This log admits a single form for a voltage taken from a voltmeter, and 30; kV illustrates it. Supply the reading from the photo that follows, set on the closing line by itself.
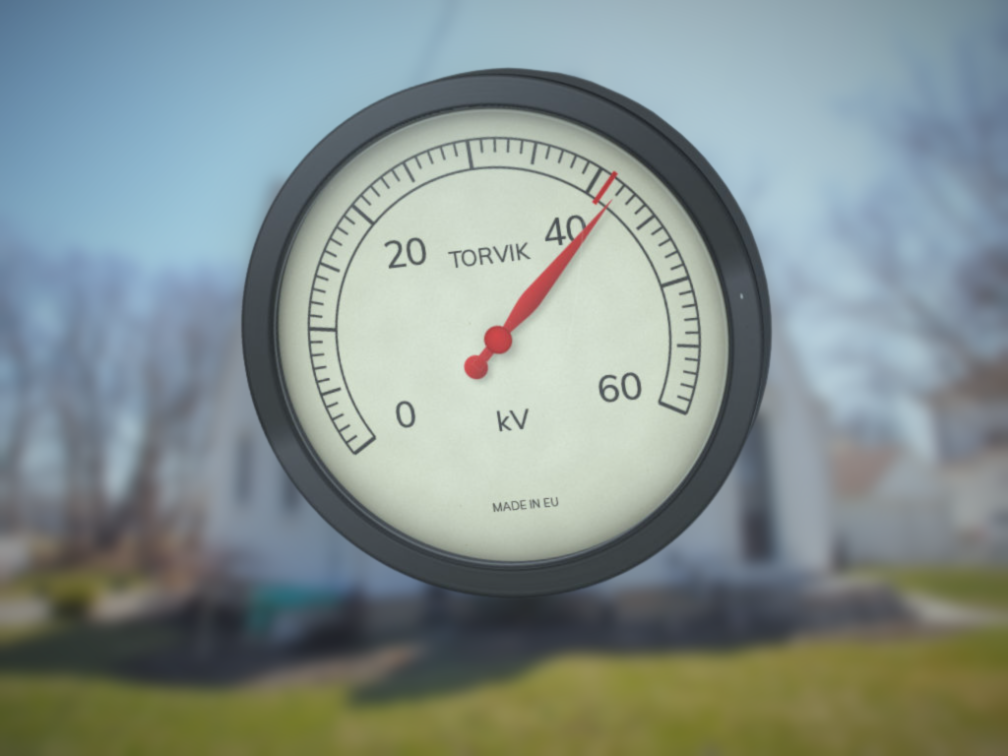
42; kV
